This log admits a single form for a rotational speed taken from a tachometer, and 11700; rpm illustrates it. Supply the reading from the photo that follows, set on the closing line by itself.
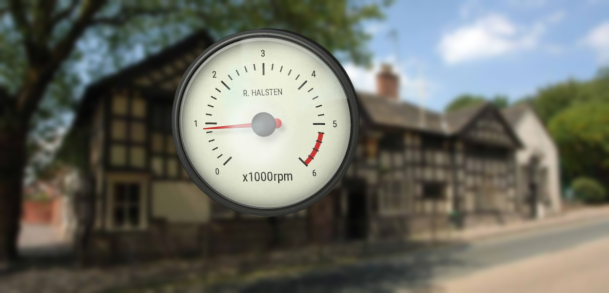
900; rpm
